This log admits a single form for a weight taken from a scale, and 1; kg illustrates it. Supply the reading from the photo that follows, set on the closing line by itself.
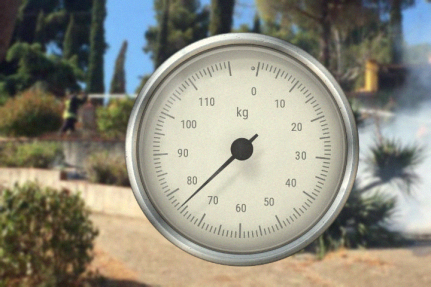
76; kg
